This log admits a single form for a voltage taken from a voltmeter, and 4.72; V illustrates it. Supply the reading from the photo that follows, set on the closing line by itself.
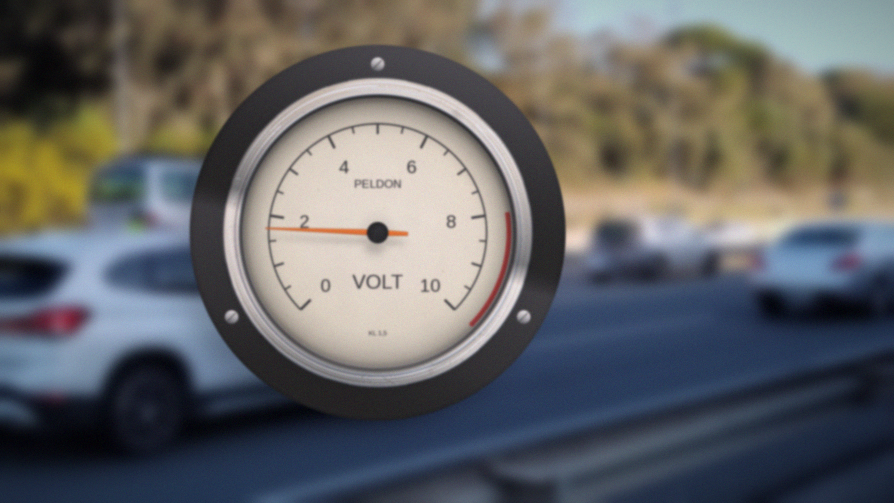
1.75; V
